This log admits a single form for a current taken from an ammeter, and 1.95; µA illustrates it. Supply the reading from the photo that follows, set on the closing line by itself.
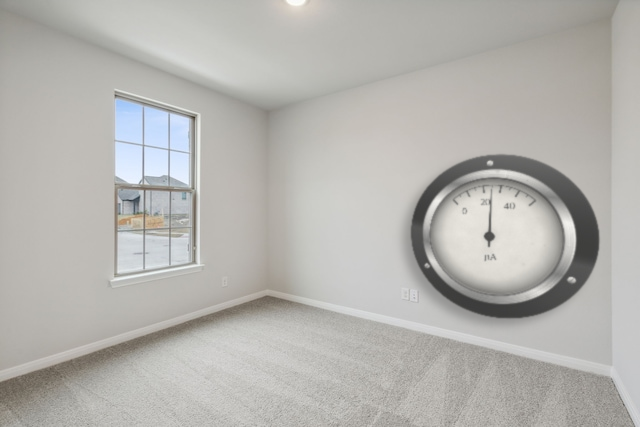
25; µA
